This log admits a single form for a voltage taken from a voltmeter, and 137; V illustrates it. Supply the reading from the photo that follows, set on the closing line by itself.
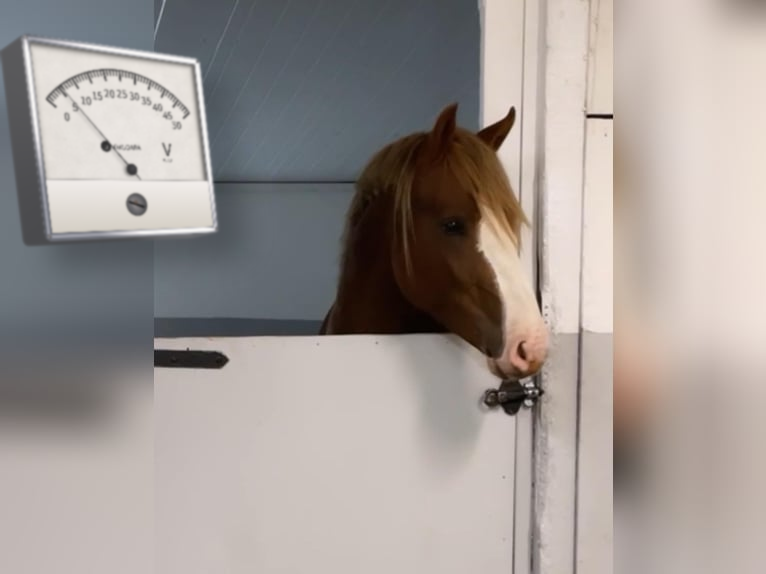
5; V
